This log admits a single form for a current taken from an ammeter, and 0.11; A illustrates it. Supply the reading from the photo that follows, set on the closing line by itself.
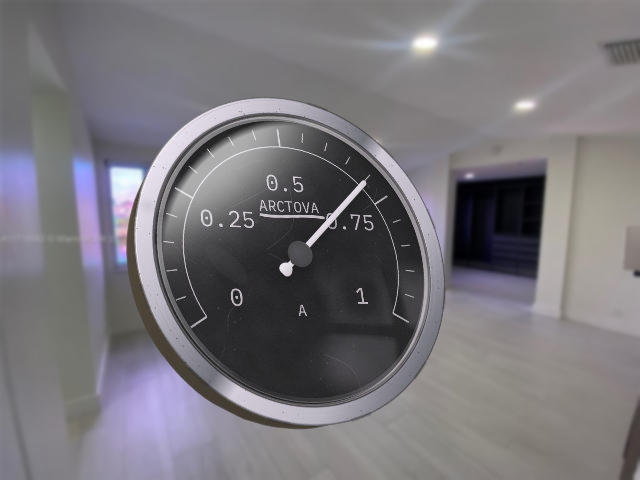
0.7; A
